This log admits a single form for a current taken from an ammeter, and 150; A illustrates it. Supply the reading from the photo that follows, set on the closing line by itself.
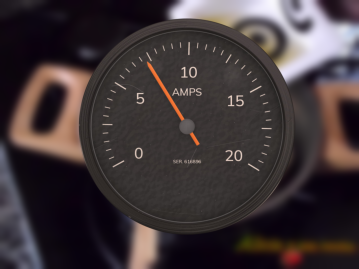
7.25; A
